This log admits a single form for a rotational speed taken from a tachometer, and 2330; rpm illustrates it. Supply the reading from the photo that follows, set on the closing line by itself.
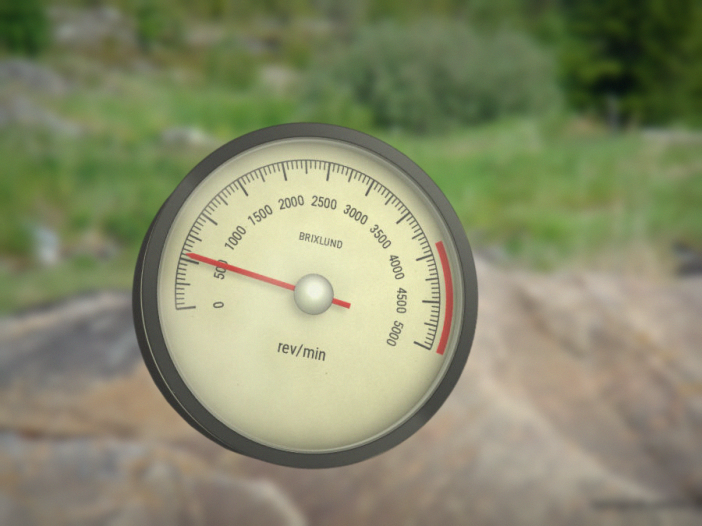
550; rpm
